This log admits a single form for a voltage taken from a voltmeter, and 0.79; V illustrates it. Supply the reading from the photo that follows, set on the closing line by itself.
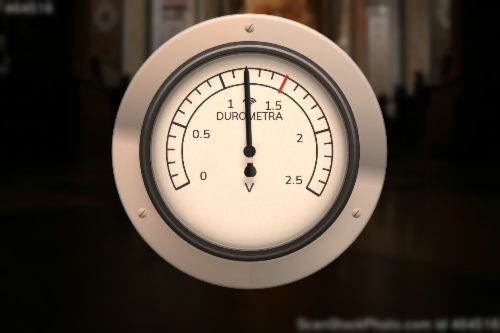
1.2; V
